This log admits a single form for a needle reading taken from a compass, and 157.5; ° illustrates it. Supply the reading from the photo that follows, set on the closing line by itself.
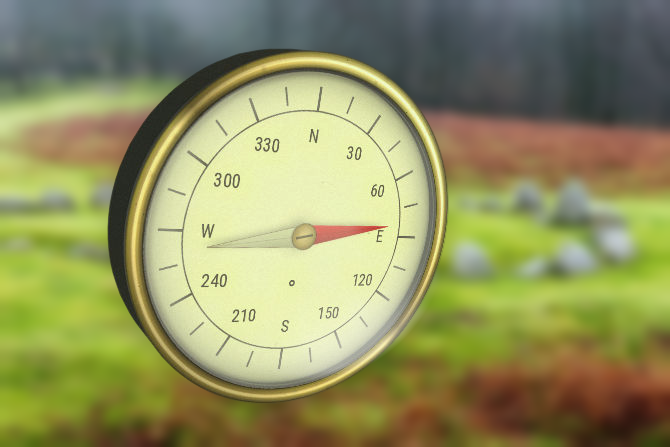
82.5; °
